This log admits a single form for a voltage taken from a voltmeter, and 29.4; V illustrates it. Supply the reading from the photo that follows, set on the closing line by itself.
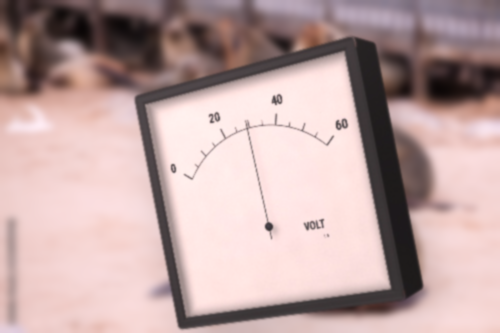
30; V
